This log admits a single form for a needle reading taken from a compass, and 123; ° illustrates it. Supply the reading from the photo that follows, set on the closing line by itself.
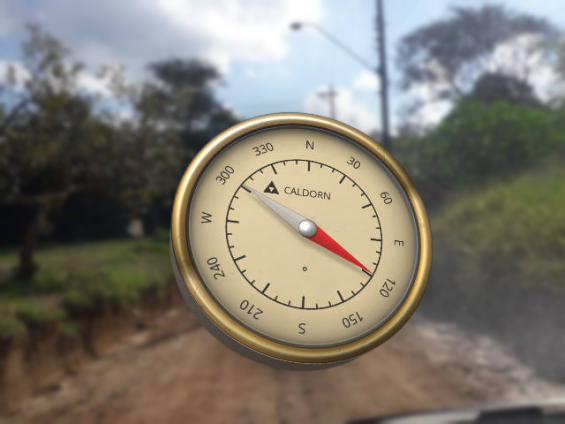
120; °
